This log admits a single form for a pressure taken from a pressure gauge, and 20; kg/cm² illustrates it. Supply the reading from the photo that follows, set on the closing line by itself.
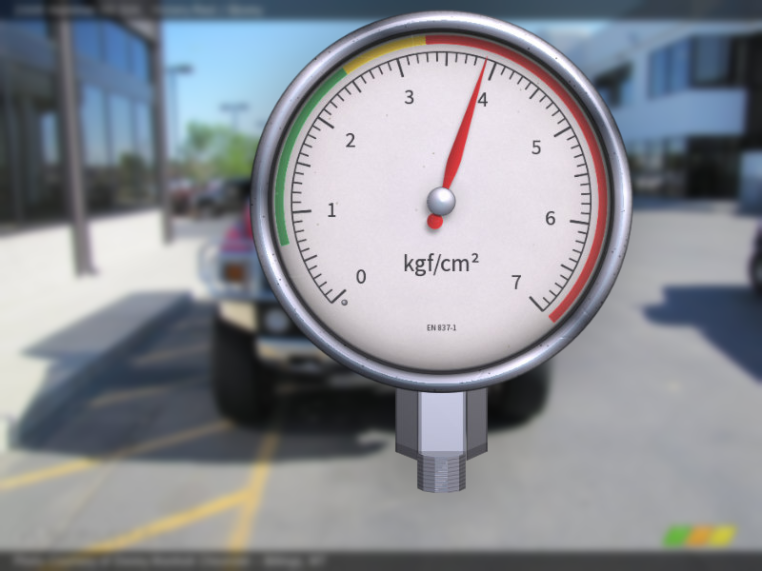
3.9; kg/cm²
